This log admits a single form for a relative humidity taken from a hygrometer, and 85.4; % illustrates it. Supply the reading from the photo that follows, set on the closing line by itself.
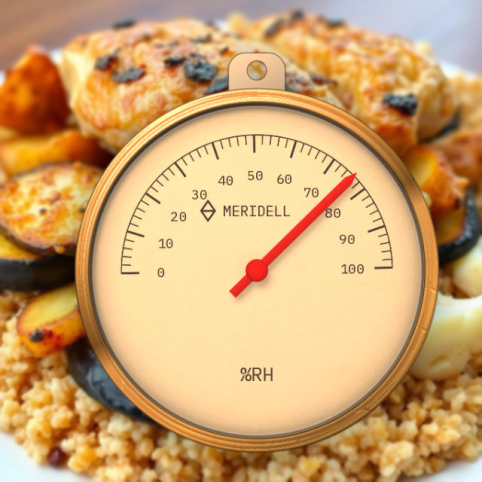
76; %
